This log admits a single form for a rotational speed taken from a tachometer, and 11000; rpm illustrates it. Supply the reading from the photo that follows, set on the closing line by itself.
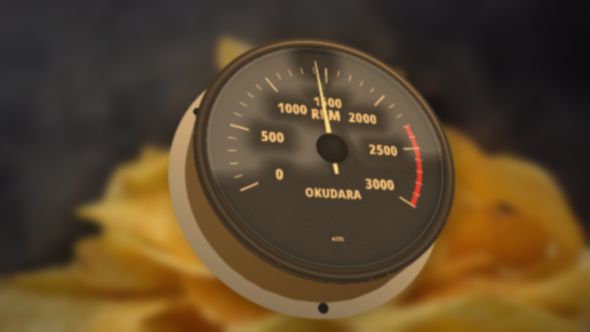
1400; rpm
